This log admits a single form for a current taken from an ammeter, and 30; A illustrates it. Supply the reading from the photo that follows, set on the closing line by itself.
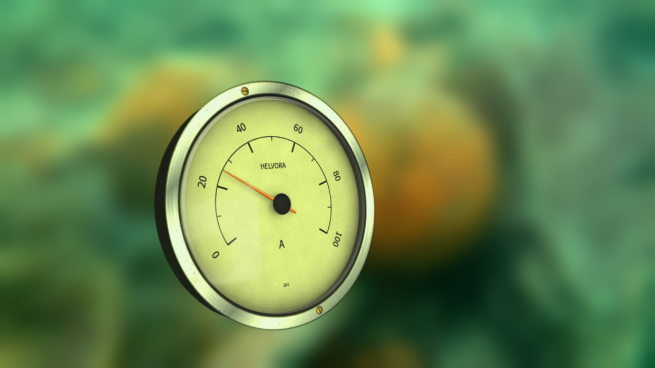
25; A
